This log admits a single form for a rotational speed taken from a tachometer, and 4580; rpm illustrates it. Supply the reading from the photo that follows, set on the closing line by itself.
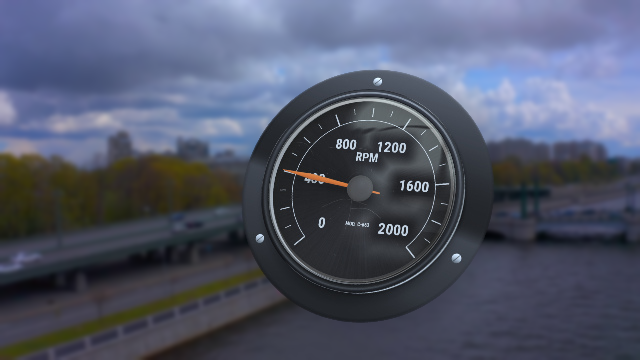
400; rpm
